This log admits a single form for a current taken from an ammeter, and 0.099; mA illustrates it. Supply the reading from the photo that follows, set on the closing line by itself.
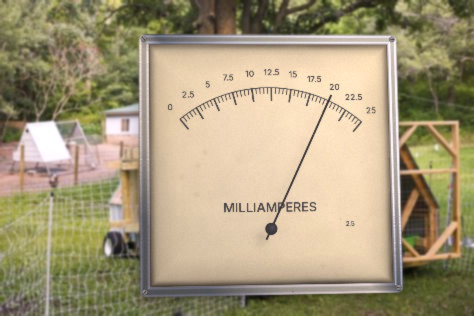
20; mA
